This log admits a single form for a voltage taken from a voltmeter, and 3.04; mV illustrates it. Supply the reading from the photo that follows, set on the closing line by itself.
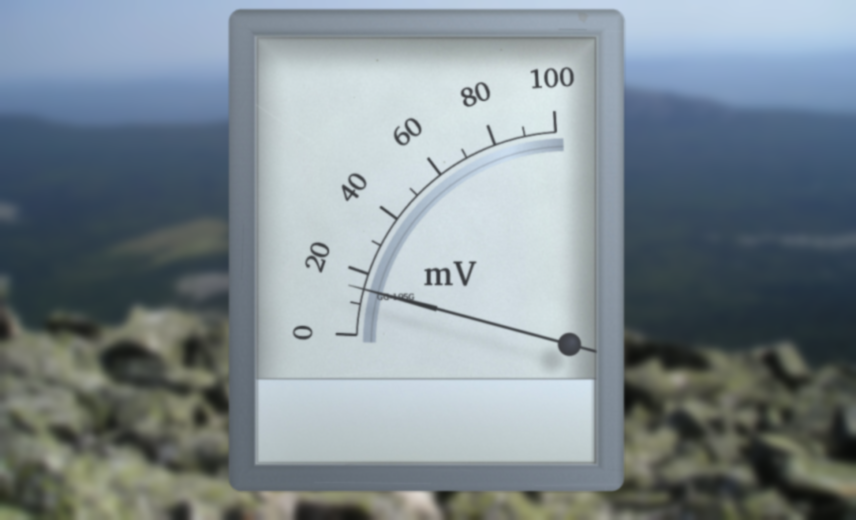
15; mV
